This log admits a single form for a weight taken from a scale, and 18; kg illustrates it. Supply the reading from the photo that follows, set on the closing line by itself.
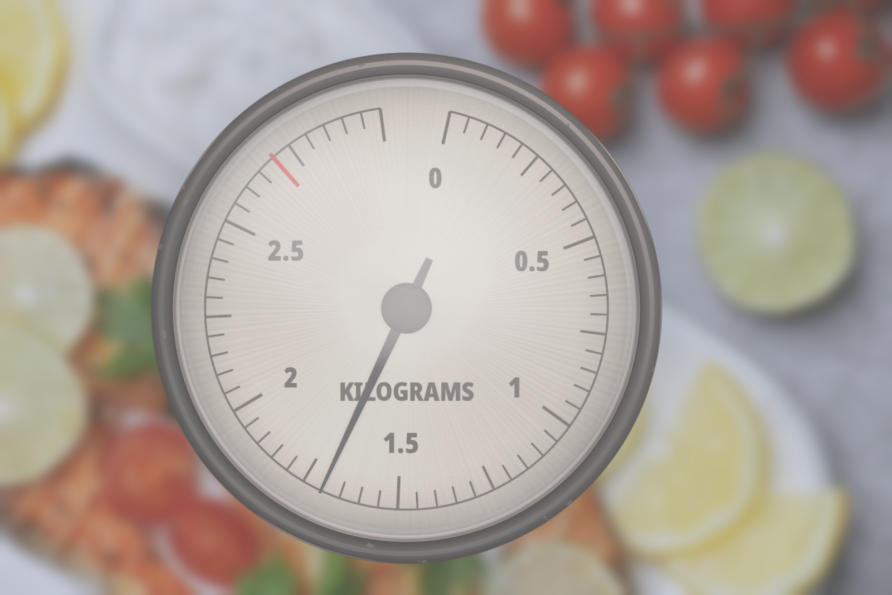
1.7; kg
